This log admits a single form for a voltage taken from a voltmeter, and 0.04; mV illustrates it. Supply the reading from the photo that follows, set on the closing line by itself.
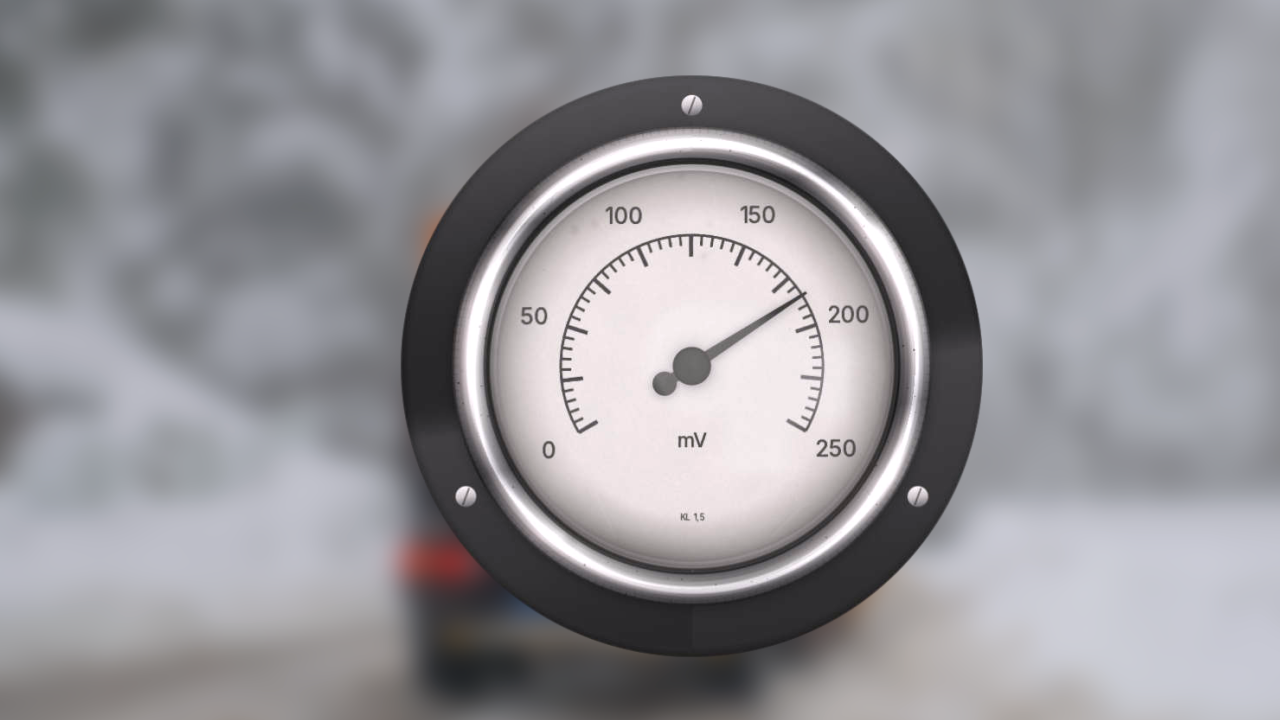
185; mV
